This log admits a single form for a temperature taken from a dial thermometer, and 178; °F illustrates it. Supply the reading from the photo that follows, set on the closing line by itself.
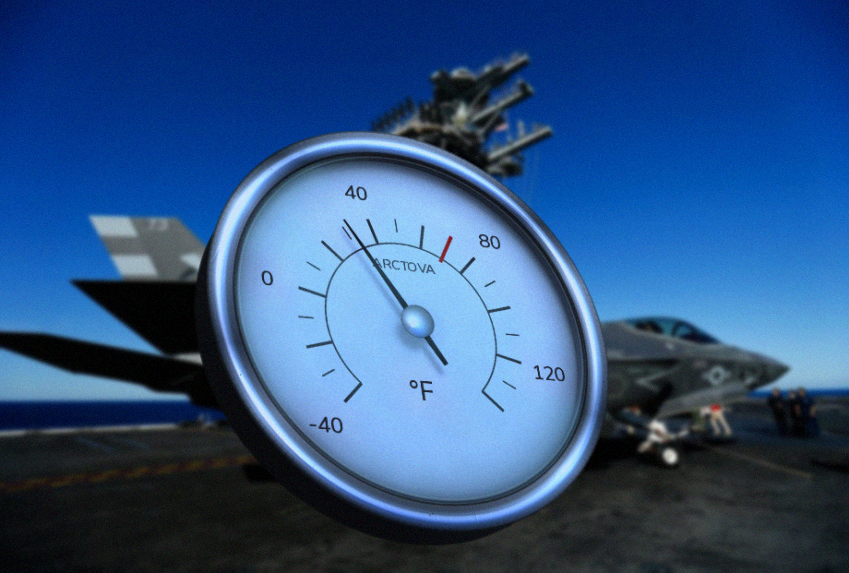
30; °F
